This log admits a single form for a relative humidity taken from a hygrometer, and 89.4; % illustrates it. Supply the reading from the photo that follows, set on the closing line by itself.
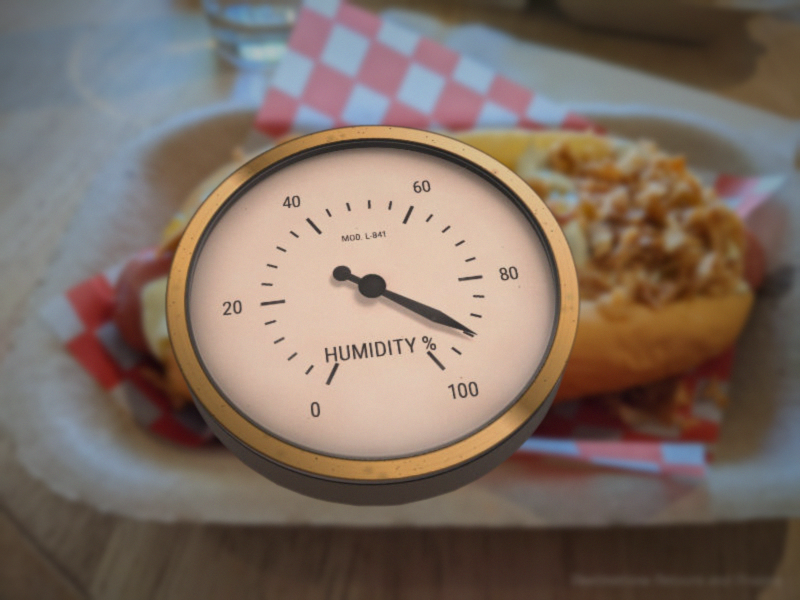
92; %
